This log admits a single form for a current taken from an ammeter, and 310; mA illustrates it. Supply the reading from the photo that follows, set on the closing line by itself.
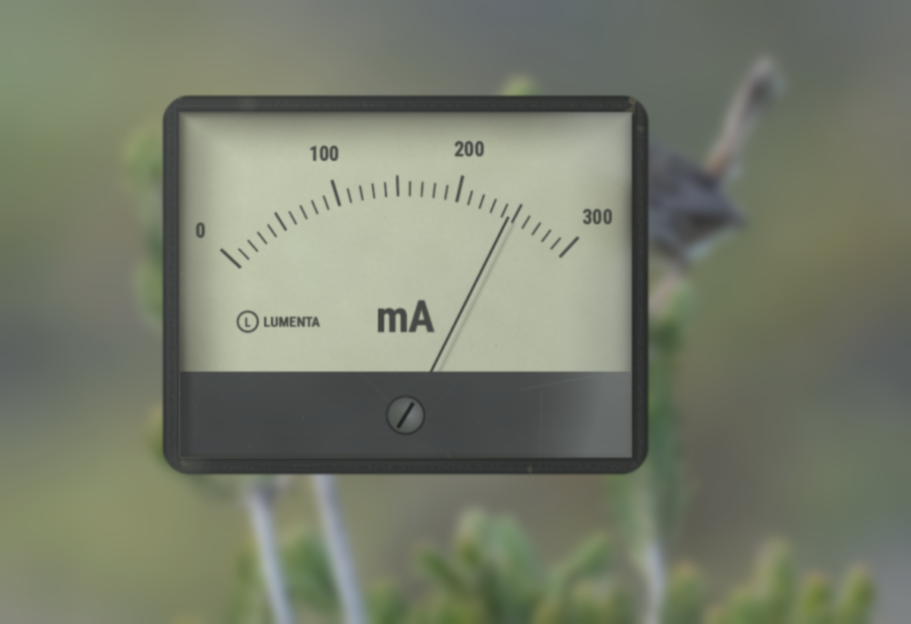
245; mA
